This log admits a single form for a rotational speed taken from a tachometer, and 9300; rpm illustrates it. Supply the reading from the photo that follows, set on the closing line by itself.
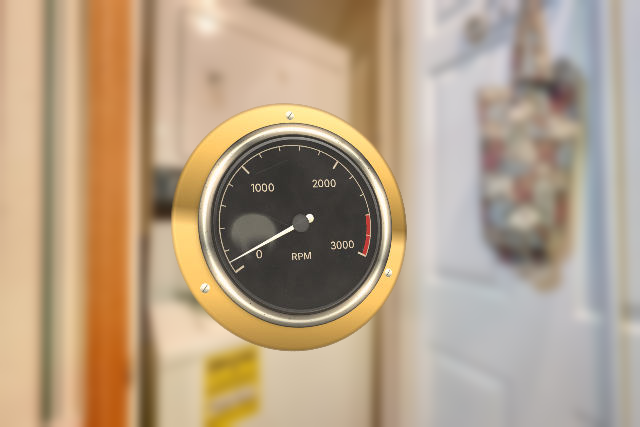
100; rpm
